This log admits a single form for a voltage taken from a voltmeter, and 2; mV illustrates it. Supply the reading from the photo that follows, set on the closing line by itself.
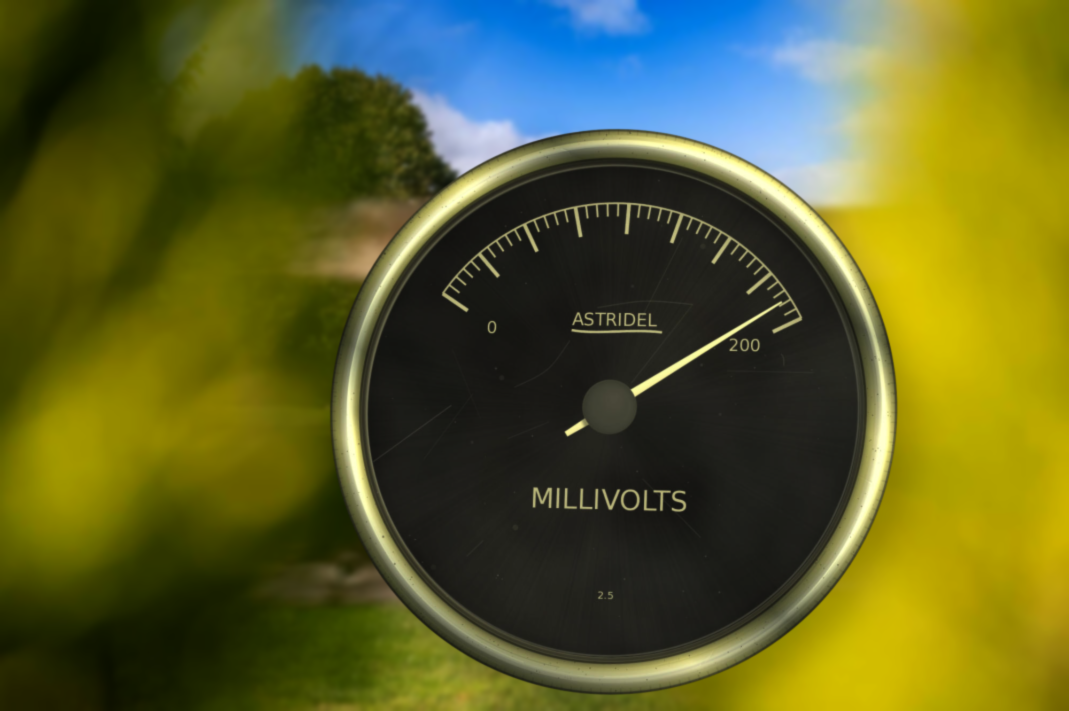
190; mV
